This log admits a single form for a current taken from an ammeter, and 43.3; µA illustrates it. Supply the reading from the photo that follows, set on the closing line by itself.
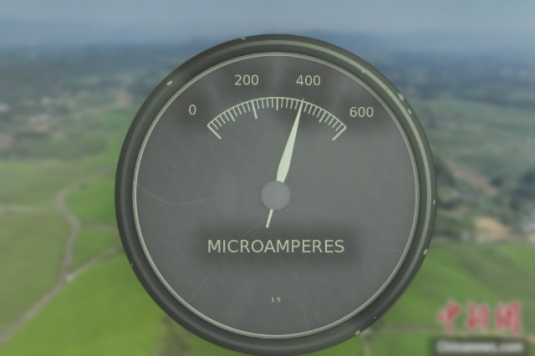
400; µA
